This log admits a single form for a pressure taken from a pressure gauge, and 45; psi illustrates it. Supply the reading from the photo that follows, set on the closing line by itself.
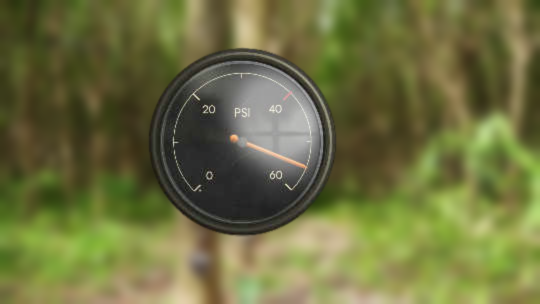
55; psi
